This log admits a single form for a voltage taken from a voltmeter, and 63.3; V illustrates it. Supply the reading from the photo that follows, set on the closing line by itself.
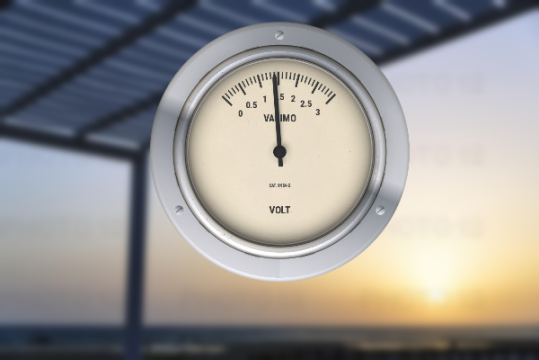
1.4; V
